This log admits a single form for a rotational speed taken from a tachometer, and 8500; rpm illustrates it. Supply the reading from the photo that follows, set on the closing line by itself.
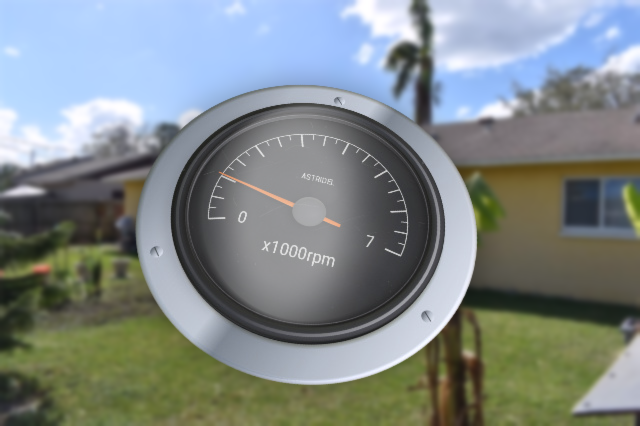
1000; rpm
